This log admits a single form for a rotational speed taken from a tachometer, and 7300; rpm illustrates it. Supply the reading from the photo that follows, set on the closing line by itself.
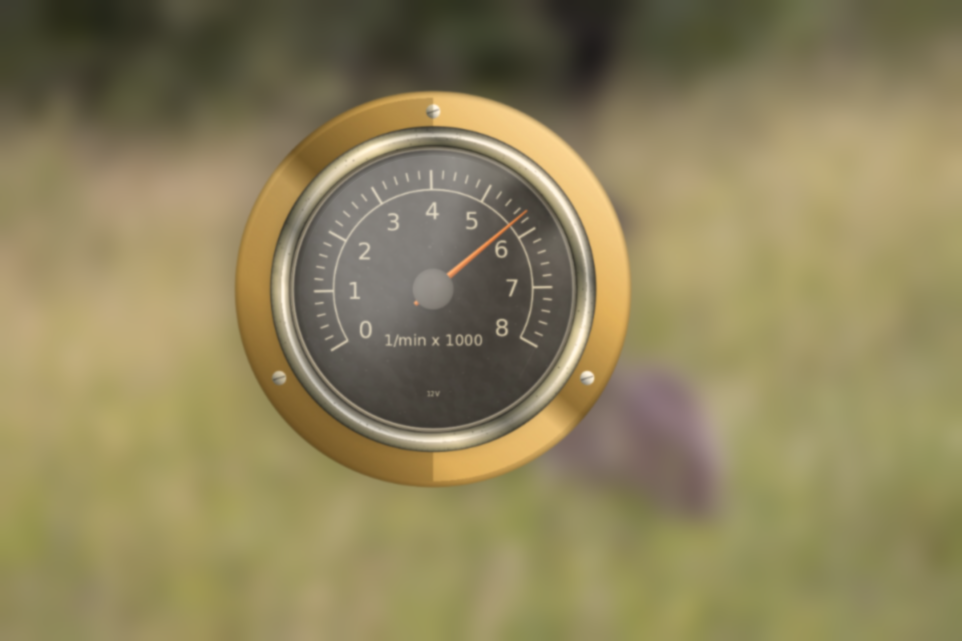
5700; rpm
